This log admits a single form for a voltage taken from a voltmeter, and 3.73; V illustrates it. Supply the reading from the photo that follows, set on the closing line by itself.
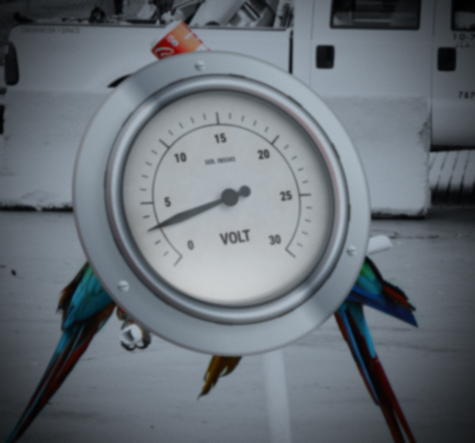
3; V
